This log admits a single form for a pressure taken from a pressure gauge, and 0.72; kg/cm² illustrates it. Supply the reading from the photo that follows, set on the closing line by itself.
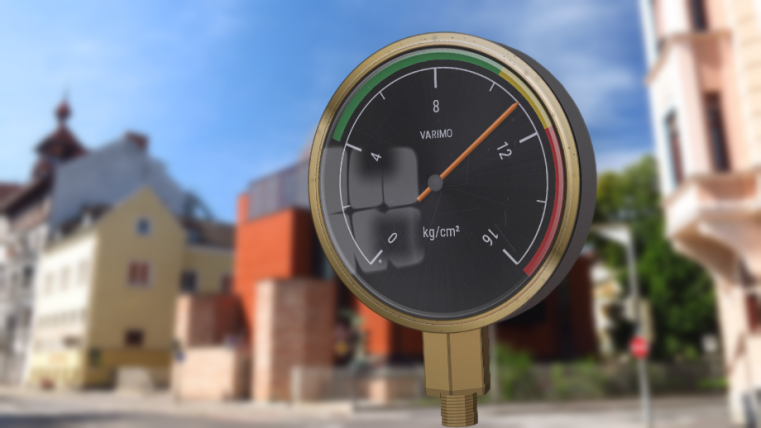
11; kg/cm²
